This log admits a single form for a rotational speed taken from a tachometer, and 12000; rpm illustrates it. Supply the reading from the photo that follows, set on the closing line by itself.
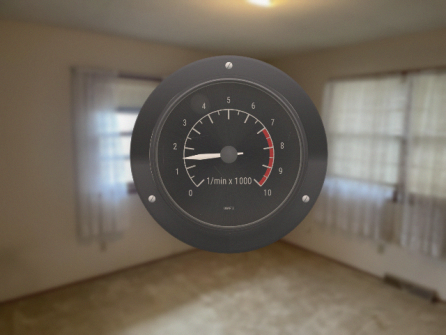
1500; rpm
